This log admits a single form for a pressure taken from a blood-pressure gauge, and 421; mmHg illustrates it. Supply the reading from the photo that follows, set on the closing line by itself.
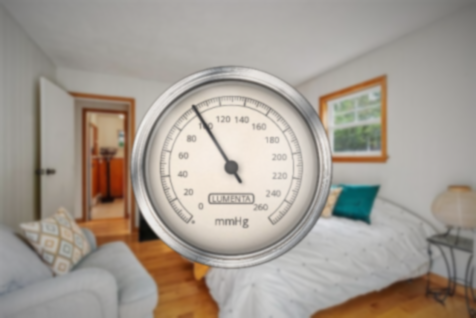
100; mmHg
